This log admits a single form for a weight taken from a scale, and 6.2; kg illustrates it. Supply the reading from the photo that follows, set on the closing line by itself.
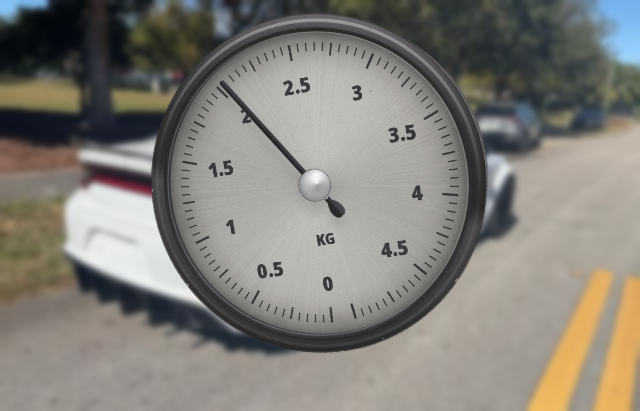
2.05; kg
